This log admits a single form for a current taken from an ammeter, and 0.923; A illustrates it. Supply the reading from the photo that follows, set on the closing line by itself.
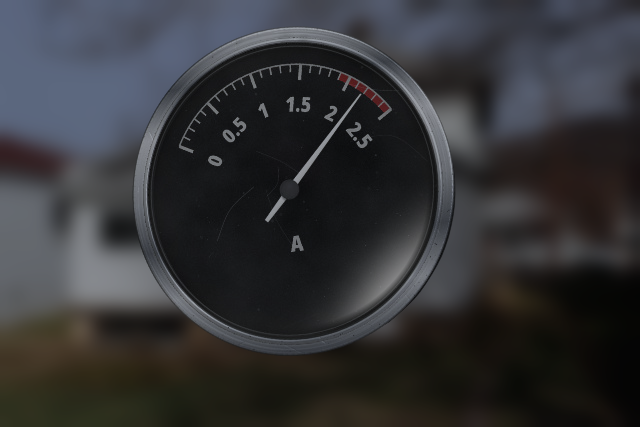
2.2; A
